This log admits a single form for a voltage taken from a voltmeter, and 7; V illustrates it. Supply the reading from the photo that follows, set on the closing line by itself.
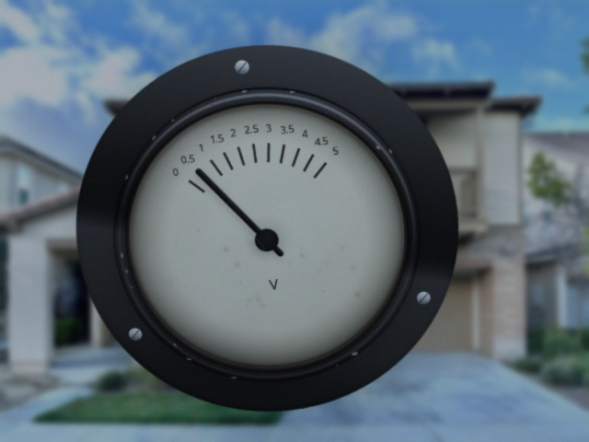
0.5; V
